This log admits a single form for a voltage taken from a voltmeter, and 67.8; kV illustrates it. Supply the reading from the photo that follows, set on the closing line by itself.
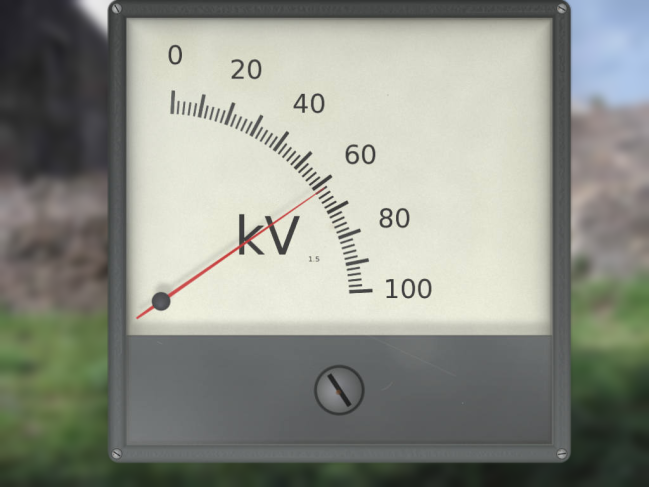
62; kV
